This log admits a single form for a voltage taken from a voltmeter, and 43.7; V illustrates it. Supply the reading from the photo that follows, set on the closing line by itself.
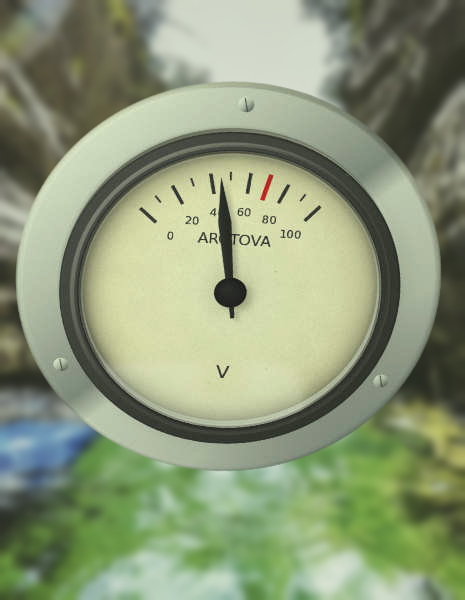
45; V
